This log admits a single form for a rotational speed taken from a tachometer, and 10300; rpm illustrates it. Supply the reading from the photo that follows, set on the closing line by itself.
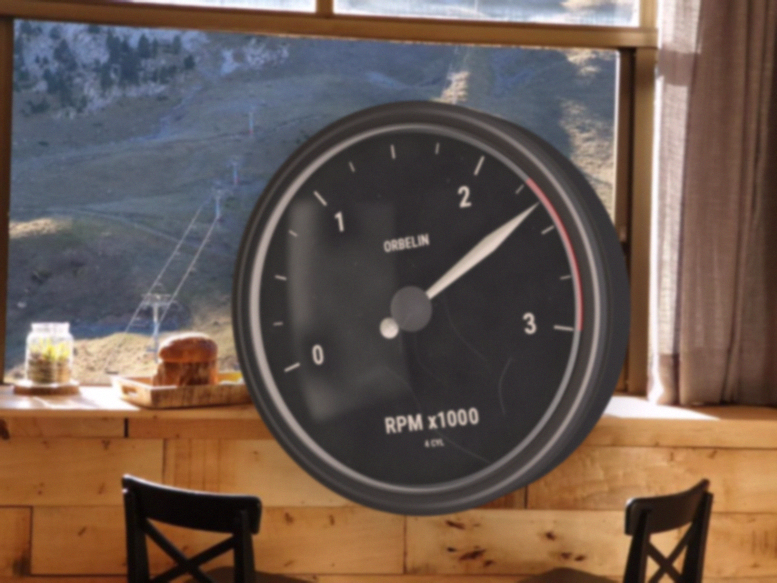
2375; rpm
